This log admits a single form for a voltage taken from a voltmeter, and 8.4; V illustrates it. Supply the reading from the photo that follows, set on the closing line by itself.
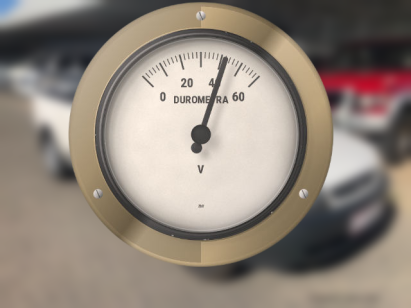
42; V
